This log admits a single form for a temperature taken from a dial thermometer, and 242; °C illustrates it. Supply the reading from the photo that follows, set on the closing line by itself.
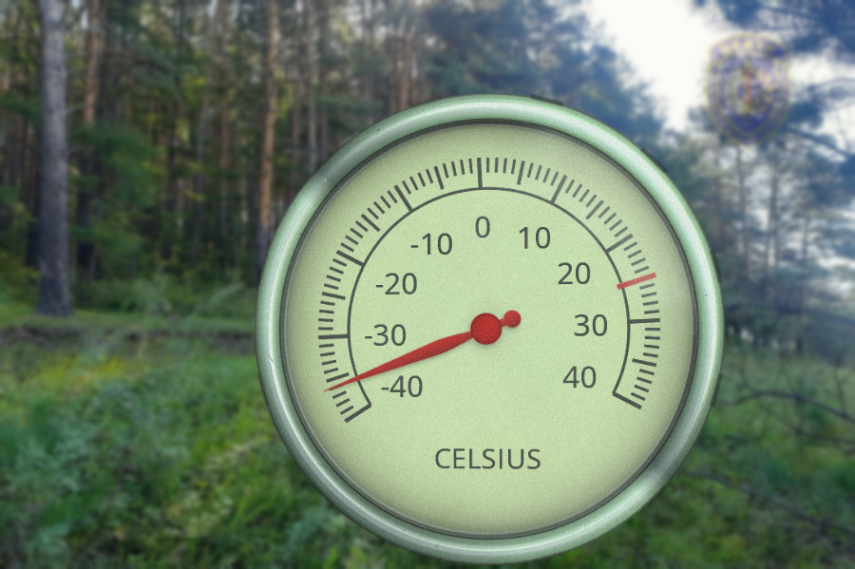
-36; °C
